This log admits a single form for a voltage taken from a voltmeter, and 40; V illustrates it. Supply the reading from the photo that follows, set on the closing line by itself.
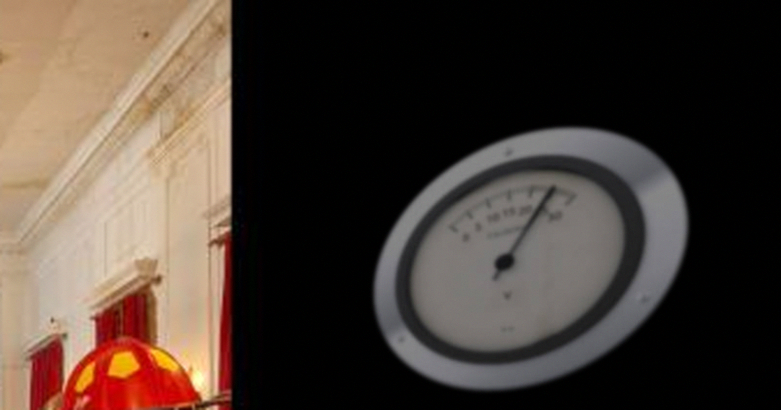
25; V
